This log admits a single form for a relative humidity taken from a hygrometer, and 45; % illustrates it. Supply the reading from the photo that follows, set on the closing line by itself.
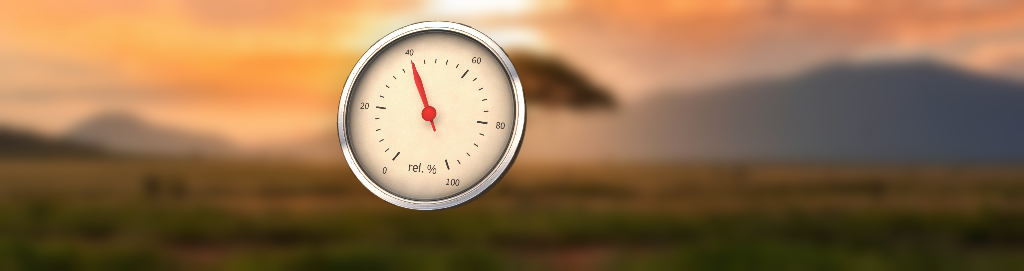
40; %
